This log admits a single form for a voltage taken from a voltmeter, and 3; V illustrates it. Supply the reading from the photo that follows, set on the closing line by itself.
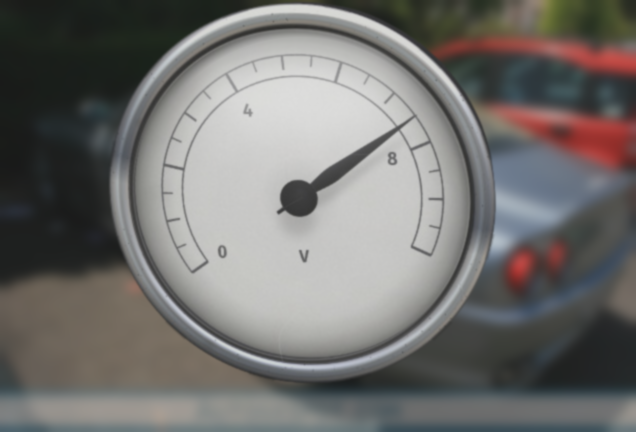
7.5; V
